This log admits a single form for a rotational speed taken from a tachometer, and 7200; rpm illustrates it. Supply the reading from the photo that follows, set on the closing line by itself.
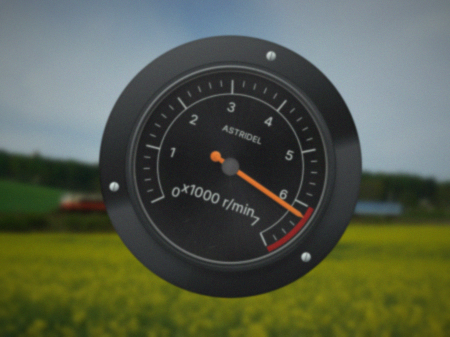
6200; rpm
